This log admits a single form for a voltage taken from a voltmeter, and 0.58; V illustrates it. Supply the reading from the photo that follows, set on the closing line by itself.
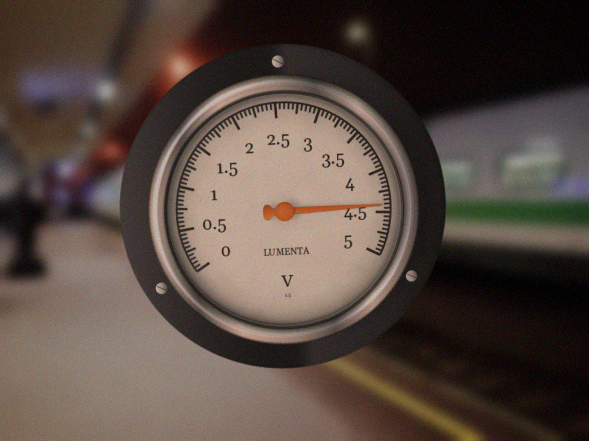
4.4; V
